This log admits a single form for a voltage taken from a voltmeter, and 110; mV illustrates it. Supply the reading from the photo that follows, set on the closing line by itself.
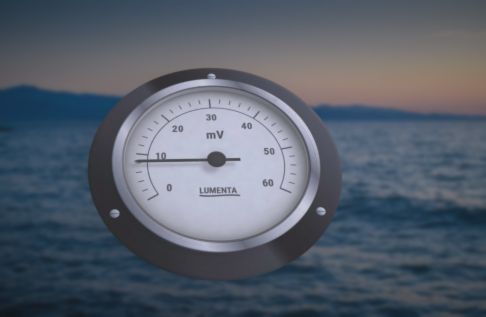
8; mV
